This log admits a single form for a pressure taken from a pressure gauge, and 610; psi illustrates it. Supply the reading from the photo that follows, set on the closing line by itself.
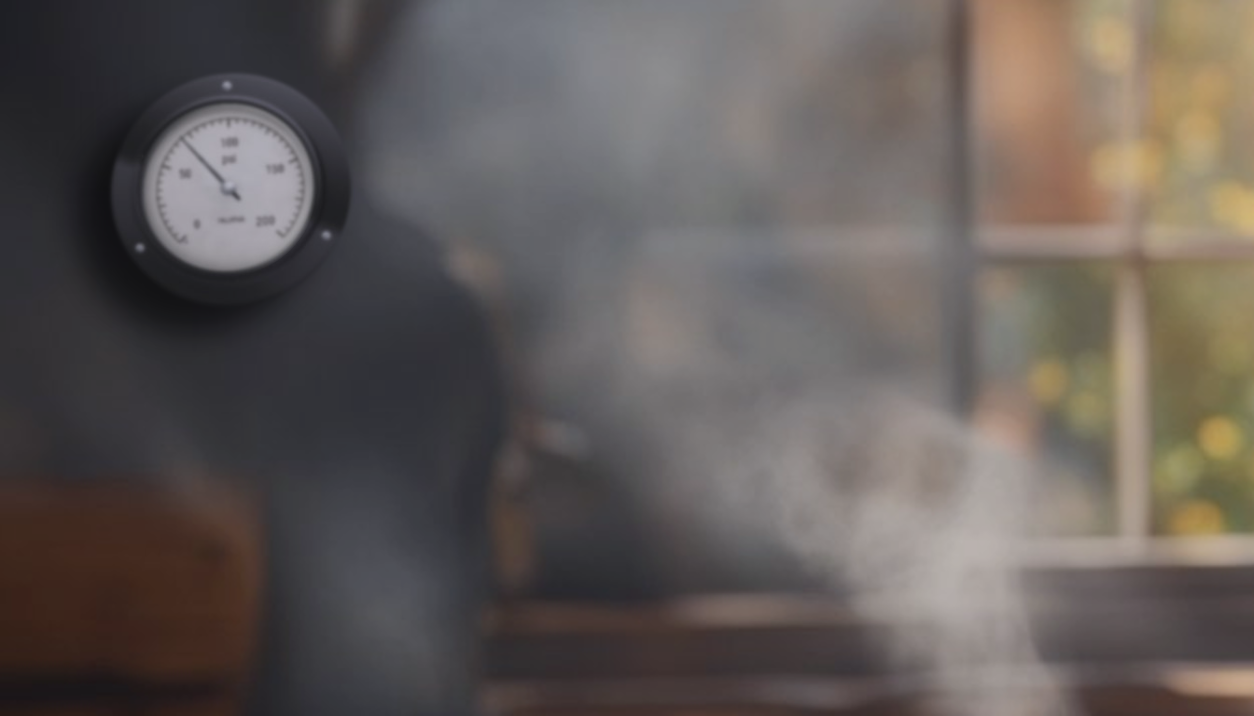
70; psi
